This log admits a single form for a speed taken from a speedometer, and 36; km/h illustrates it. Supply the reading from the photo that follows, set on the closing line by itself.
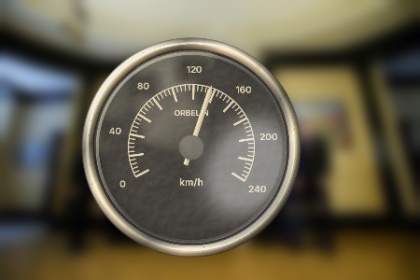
136; km/h
